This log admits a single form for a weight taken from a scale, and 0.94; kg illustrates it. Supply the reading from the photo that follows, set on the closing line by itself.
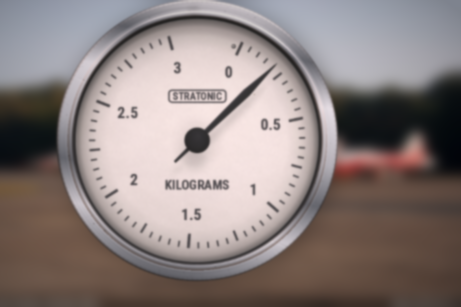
0.2; kg
